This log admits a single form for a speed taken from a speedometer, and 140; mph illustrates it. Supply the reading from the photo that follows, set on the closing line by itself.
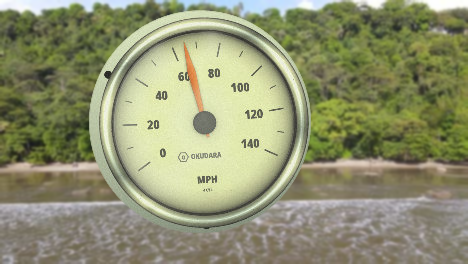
65; mph
